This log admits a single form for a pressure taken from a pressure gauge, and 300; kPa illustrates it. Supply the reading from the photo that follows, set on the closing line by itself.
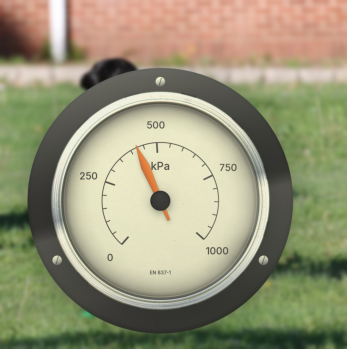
425; kPa
